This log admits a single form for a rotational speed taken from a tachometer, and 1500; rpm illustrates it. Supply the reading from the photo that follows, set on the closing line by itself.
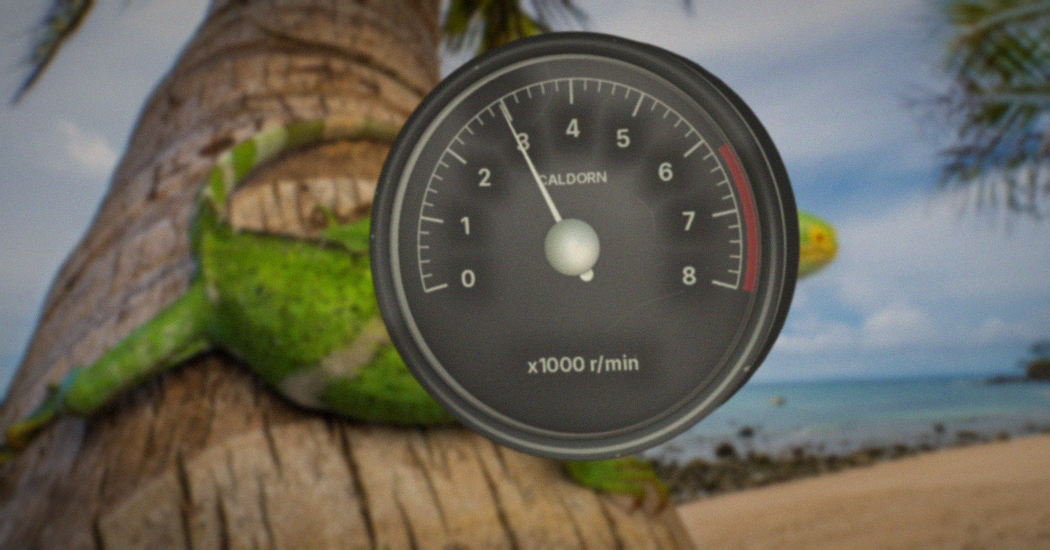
3000; rpm
